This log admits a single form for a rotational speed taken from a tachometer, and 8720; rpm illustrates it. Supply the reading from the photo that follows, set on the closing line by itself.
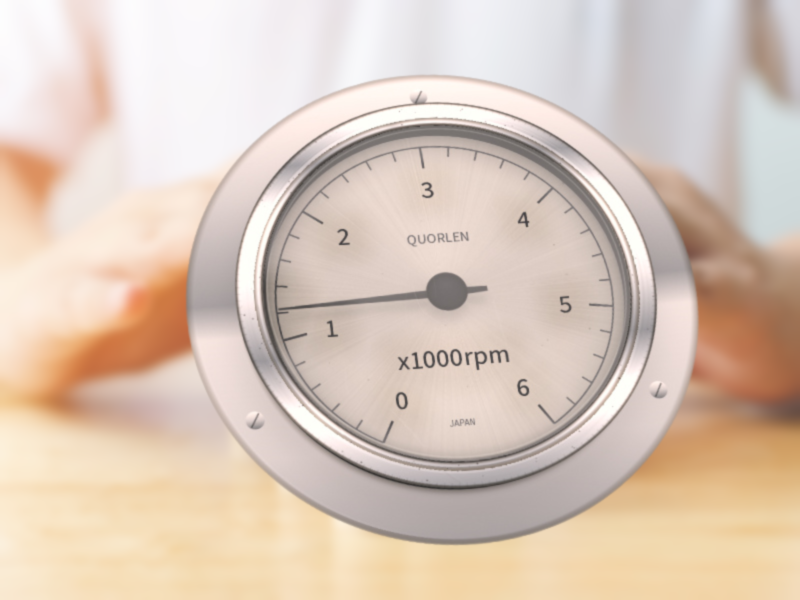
1200; rpm
